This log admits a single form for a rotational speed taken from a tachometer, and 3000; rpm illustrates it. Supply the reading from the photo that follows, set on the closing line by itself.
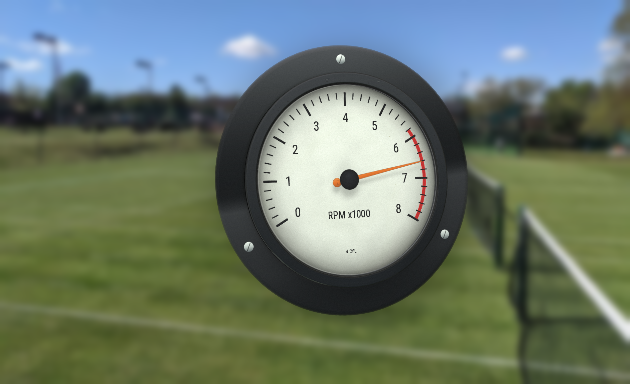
6600; rpm
